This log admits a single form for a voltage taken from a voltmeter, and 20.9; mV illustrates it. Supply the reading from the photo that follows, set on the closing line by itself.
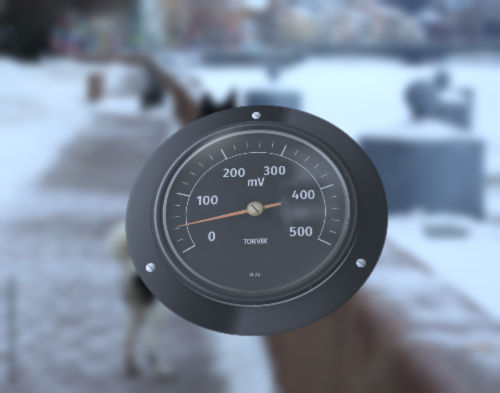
40; mV
